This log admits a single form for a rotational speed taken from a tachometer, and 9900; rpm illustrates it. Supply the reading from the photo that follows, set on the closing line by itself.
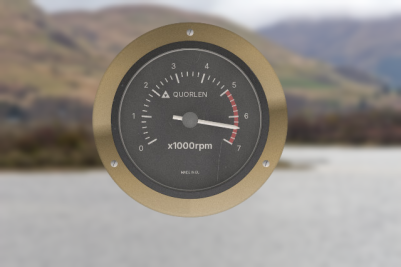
6400; rpm
